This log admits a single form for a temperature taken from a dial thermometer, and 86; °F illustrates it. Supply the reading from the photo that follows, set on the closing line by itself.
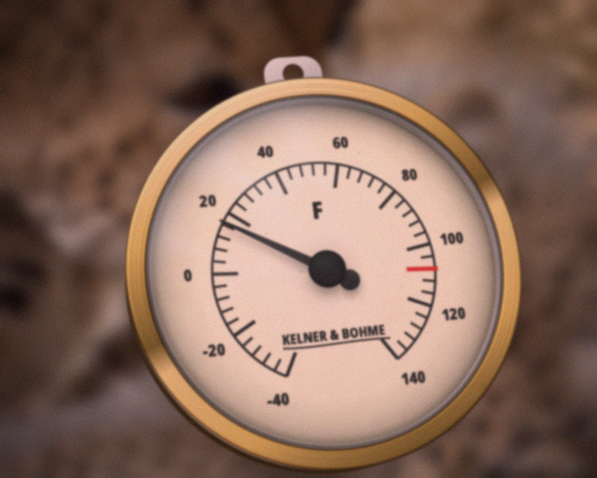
16; °F
